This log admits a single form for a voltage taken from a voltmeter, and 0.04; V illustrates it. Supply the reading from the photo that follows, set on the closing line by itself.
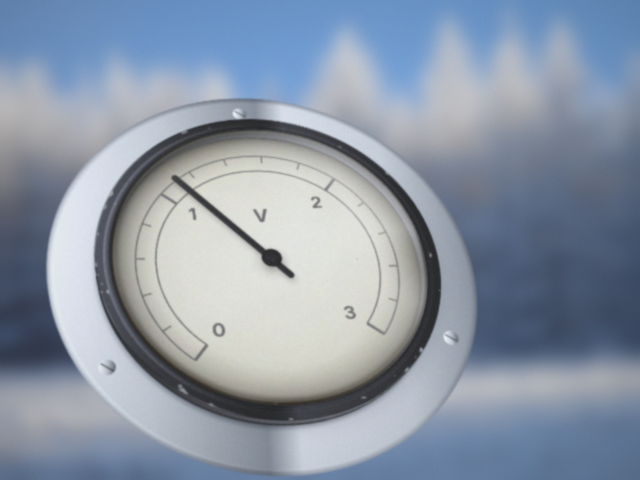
1.1; V
